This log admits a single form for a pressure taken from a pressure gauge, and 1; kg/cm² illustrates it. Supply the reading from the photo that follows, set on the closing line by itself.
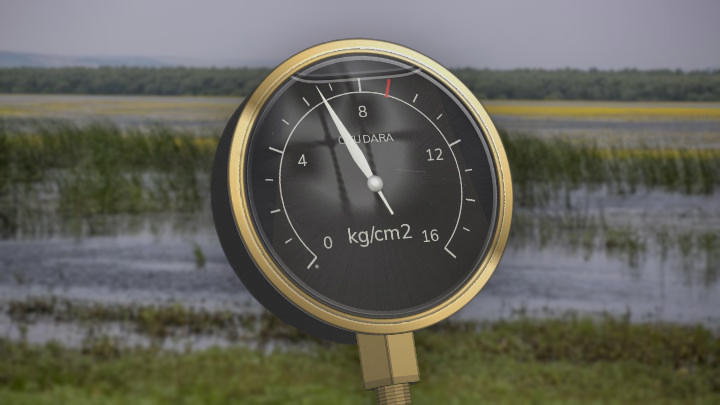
6.5; kg/cm²
